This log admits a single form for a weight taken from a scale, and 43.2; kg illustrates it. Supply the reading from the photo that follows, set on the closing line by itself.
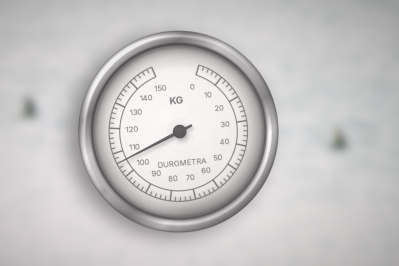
106; kg
